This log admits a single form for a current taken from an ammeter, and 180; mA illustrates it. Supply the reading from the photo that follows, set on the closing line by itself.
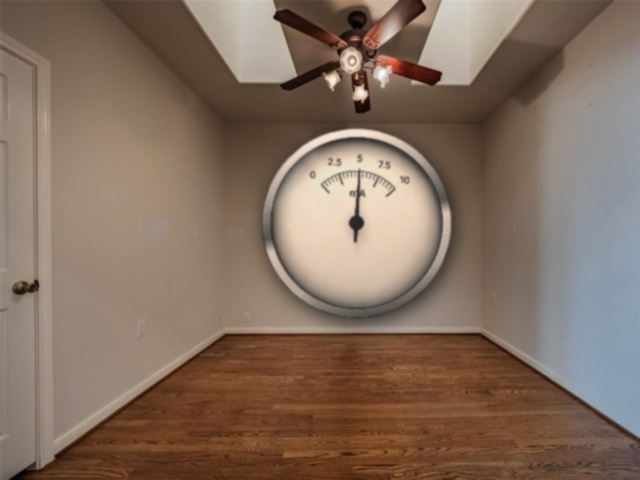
5; mA
